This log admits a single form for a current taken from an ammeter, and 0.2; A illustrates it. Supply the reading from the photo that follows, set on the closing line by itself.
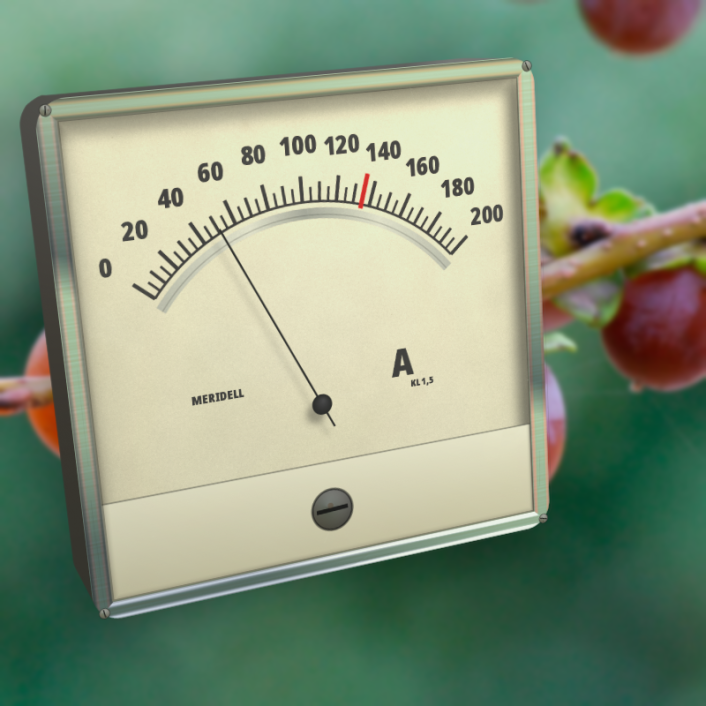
50; A
